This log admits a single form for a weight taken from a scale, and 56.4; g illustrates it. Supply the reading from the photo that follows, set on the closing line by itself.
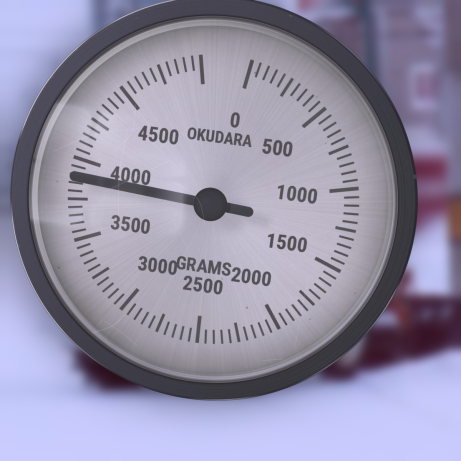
3900; g
